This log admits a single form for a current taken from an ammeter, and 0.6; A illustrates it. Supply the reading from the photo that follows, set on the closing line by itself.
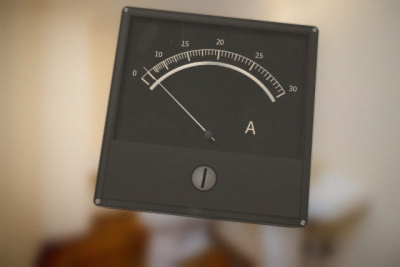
5; A
